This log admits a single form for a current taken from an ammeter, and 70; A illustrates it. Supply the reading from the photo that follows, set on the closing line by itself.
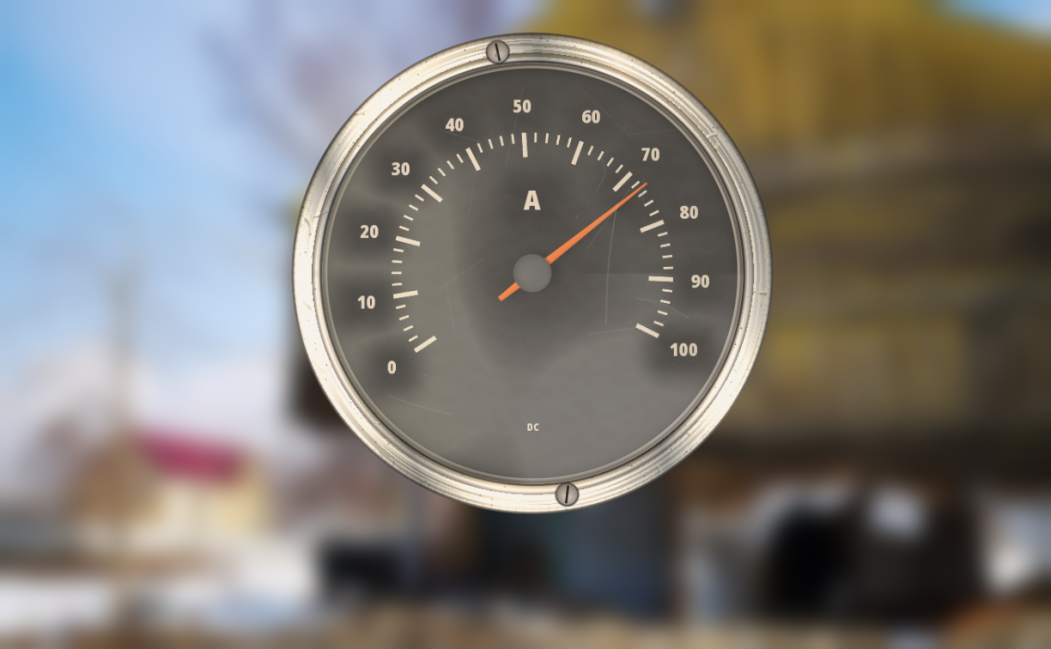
73; A
